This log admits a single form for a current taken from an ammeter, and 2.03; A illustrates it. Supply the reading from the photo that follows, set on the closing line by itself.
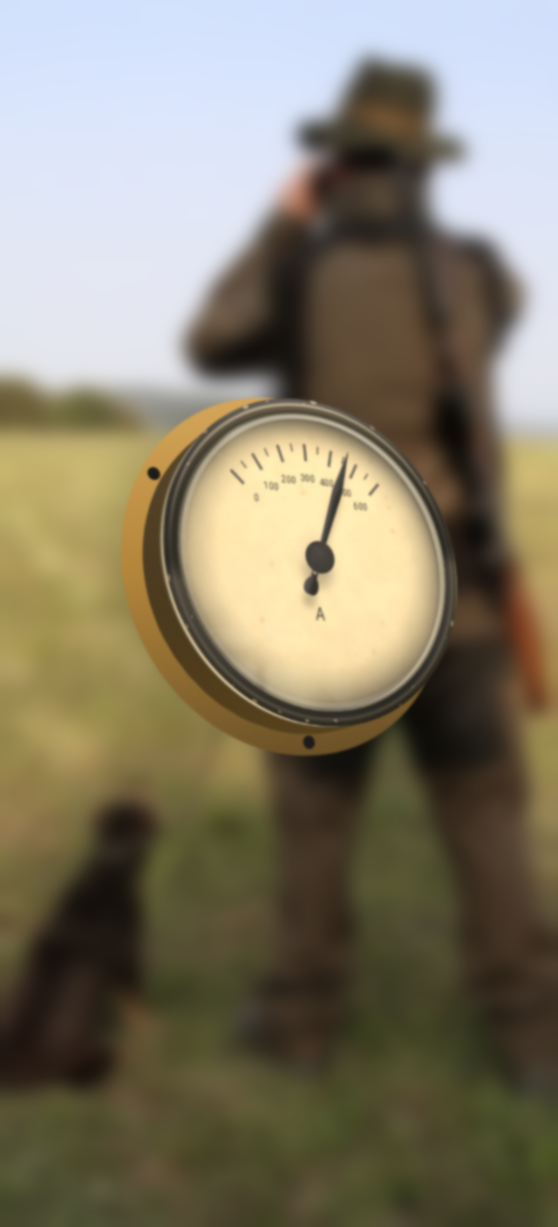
450; A
